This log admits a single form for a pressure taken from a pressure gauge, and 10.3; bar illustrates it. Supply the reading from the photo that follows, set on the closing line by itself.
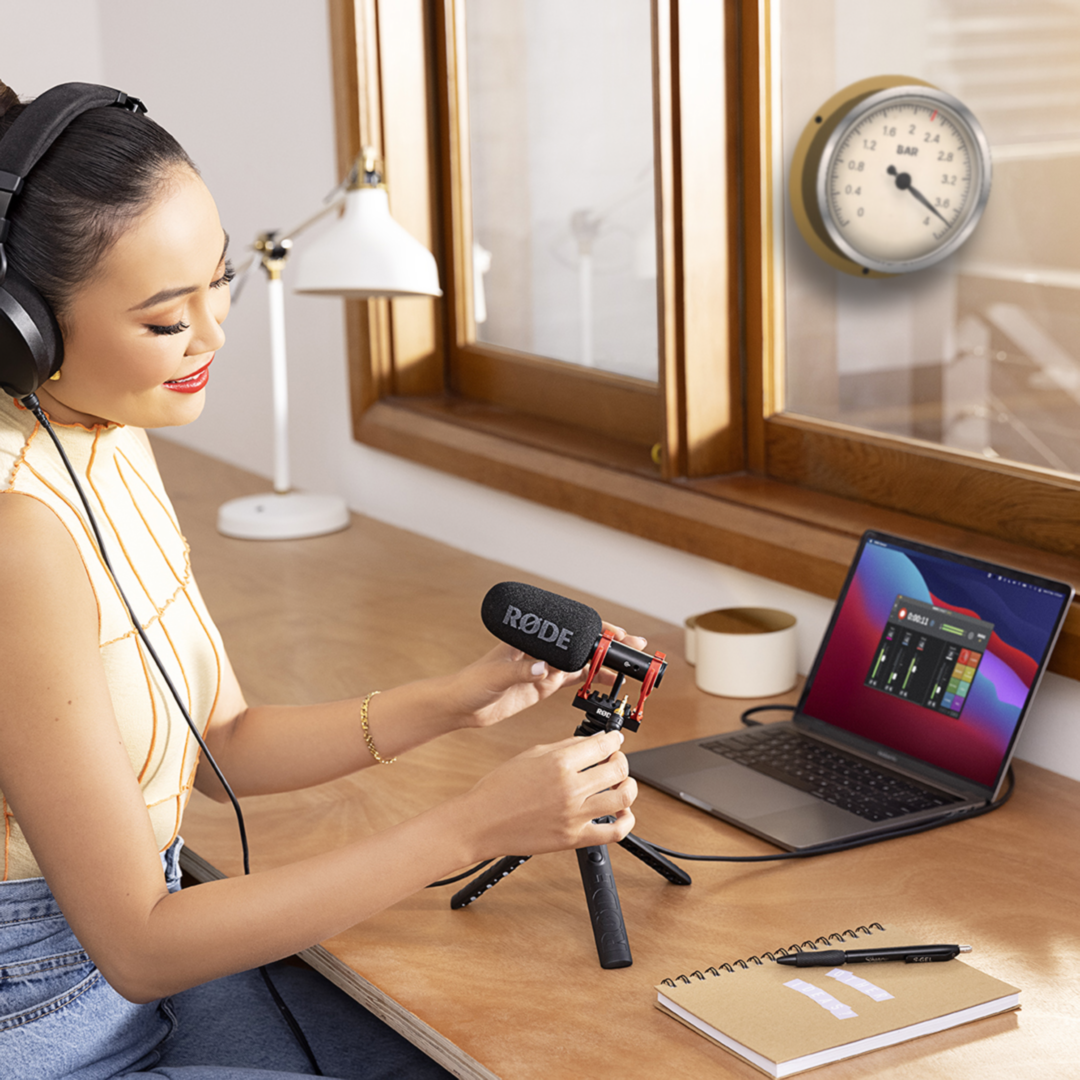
3.8; bar
